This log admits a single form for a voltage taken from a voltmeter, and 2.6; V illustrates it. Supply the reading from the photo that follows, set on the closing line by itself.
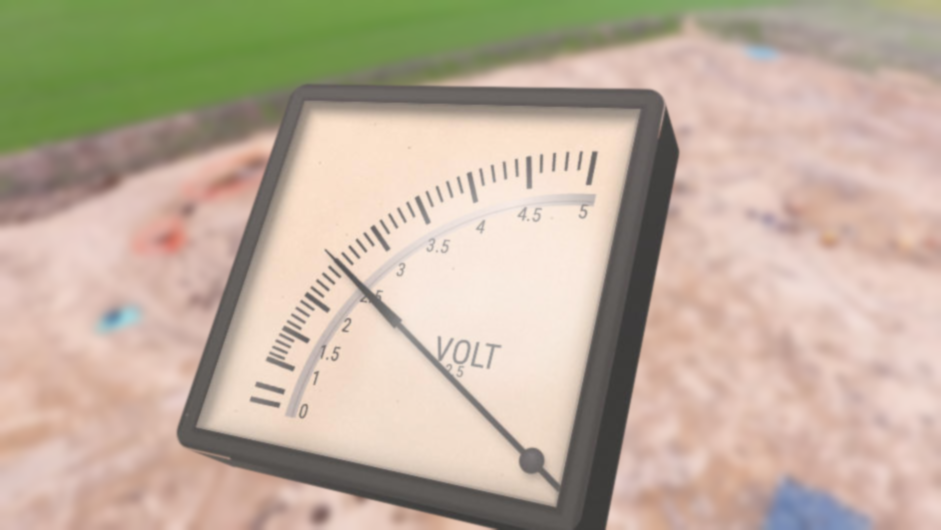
2.5; V
